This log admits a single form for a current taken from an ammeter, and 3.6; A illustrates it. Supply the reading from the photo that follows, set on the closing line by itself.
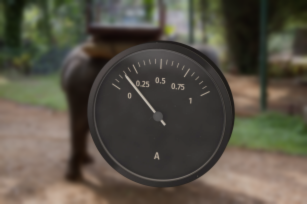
0.15; A
